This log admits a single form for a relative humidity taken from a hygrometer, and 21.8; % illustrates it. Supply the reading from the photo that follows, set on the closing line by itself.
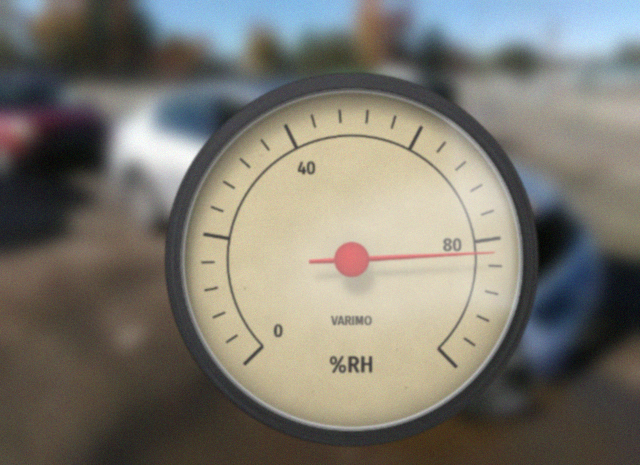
82; %
